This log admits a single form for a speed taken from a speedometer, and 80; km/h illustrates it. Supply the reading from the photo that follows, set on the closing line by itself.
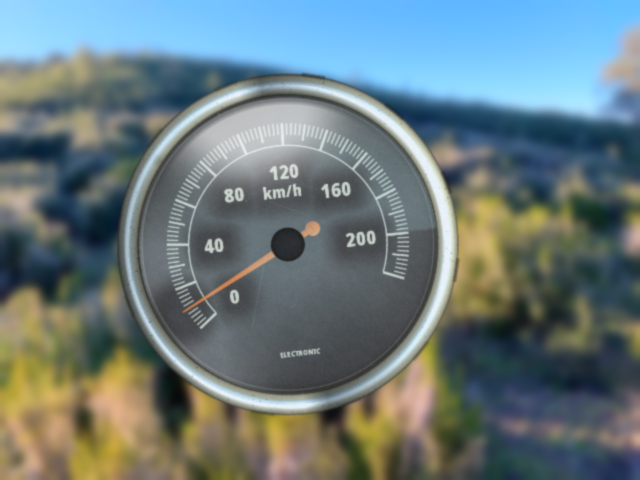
10; km/h
